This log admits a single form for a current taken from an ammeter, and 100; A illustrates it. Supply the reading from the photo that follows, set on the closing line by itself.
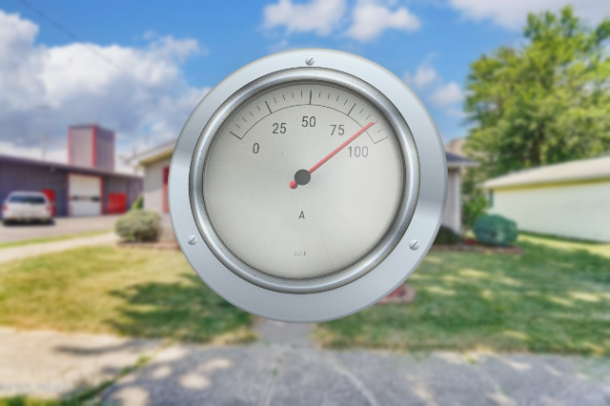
90; A
